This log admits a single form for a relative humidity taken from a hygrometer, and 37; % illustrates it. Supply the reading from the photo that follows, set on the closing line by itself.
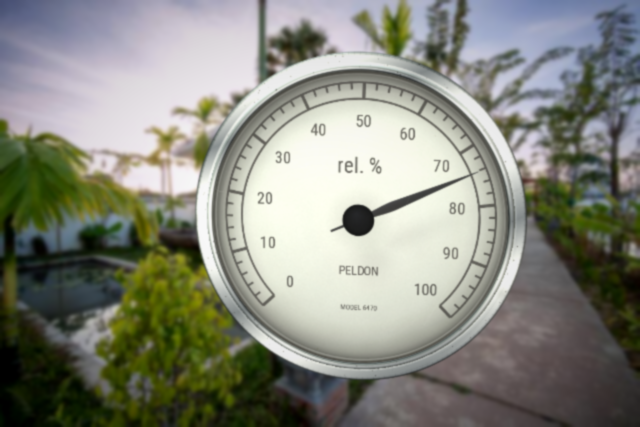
74; %
